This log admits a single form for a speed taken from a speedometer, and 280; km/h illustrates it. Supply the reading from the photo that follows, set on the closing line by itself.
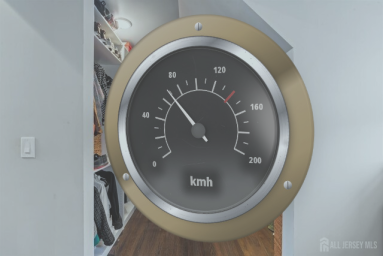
70; km/h
